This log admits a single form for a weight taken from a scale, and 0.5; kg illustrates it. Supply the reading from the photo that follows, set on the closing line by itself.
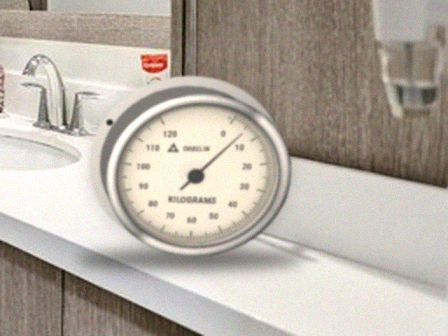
5; kg
